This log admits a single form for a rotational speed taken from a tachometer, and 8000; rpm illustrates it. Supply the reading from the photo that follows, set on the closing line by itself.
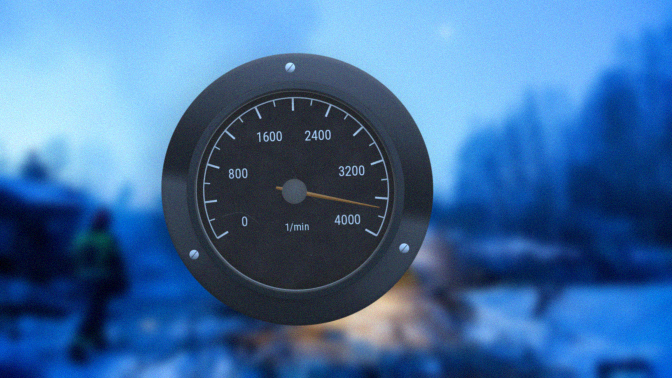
3700; rpm
